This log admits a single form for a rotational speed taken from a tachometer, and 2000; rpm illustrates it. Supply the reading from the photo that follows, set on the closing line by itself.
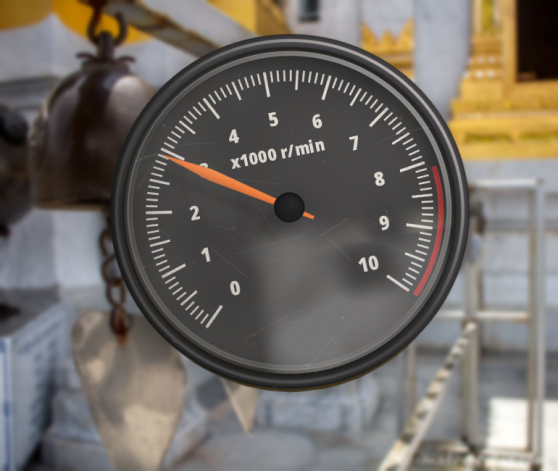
2900; rpm
